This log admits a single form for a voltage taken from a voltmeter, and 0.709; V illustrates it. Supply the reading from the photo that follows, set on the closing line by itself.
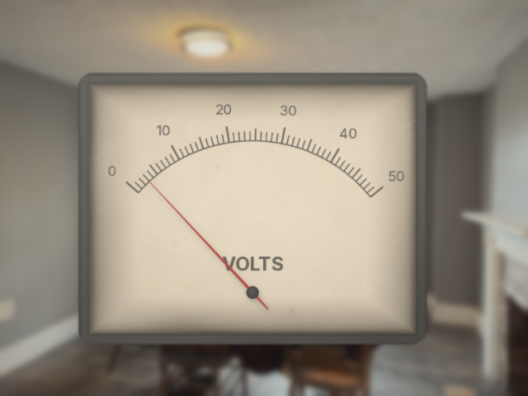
3; V
